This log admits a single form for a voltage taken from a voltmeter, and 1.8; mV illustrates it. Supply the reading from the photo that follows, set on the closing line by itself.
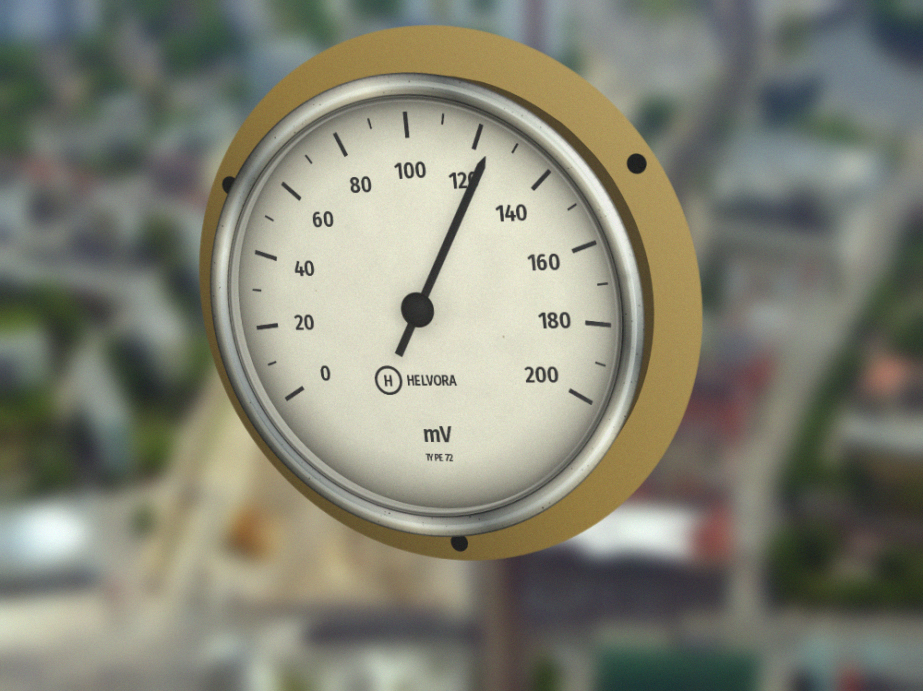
125; mV
